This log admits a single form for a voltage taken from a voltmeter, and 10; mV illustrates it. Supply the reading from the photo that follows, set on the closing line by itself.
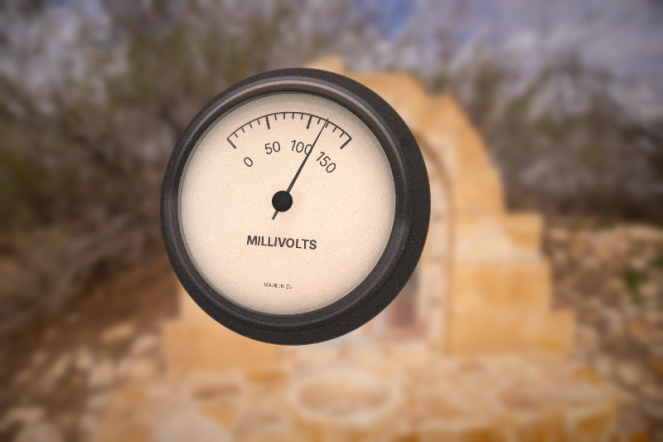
120; mV
